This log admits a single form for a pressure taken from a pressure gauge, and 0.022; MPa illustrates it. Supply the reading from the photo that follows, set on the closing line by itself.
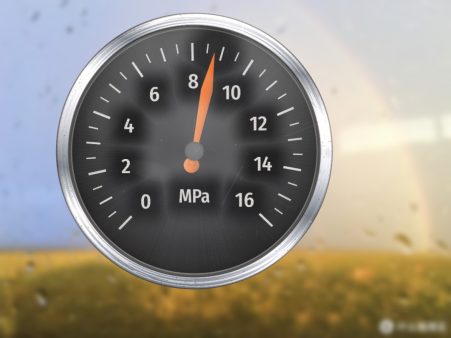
8.75; MPa
